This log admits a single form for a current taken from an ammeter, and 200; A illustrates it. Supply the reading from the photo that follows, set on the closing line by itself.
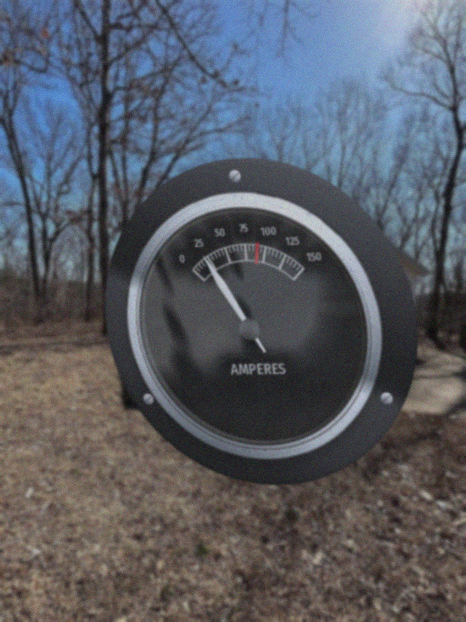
25; A
